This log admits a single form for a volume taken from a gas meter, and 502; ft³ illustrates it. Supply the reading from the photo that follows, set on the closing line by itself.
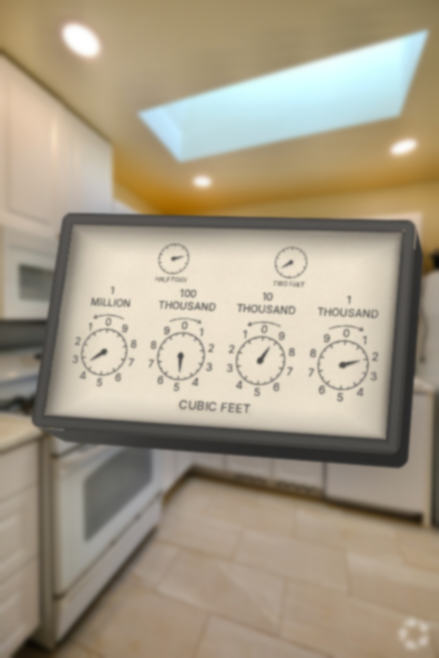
349200; ft³
